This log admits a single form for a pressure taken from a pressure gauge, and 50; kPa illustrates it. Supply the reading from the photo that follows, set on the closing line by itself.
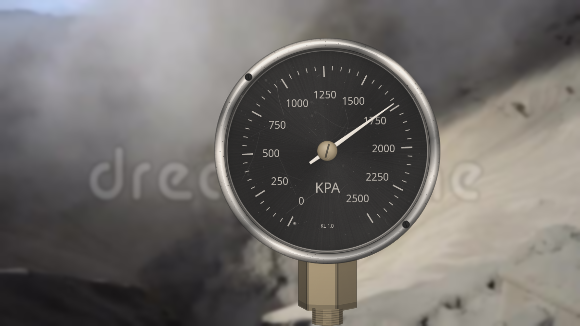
1725; kPa
